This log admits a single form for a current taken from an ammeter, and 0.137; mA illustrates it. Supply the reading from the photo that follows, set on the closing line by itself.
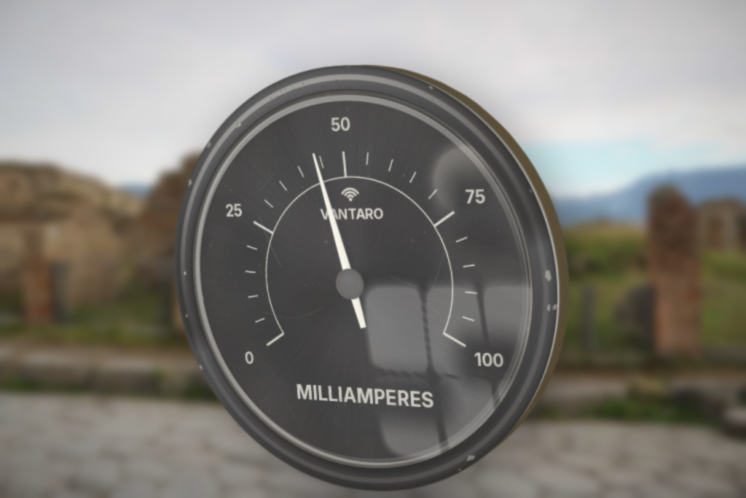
45; mA
